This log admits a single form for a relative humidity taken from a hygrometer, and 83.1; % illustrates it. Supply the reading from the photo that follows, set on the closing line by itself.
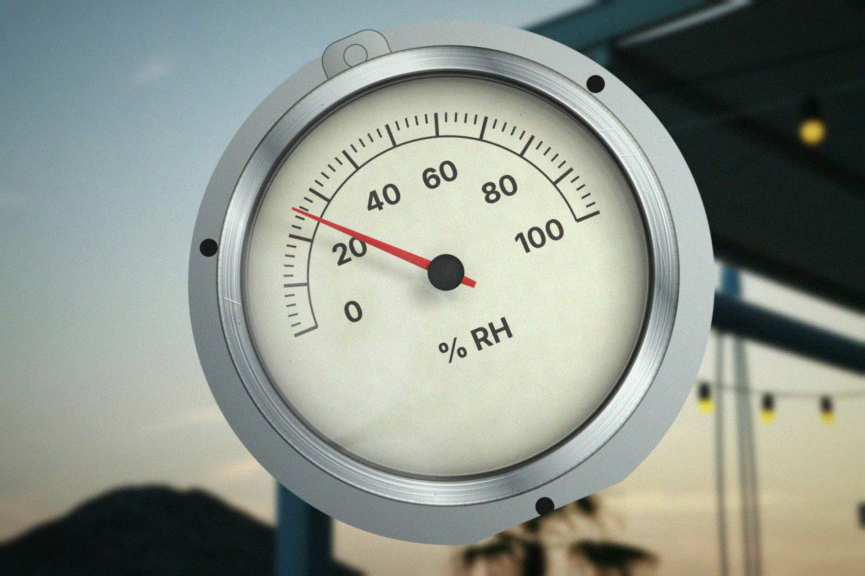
25; %
